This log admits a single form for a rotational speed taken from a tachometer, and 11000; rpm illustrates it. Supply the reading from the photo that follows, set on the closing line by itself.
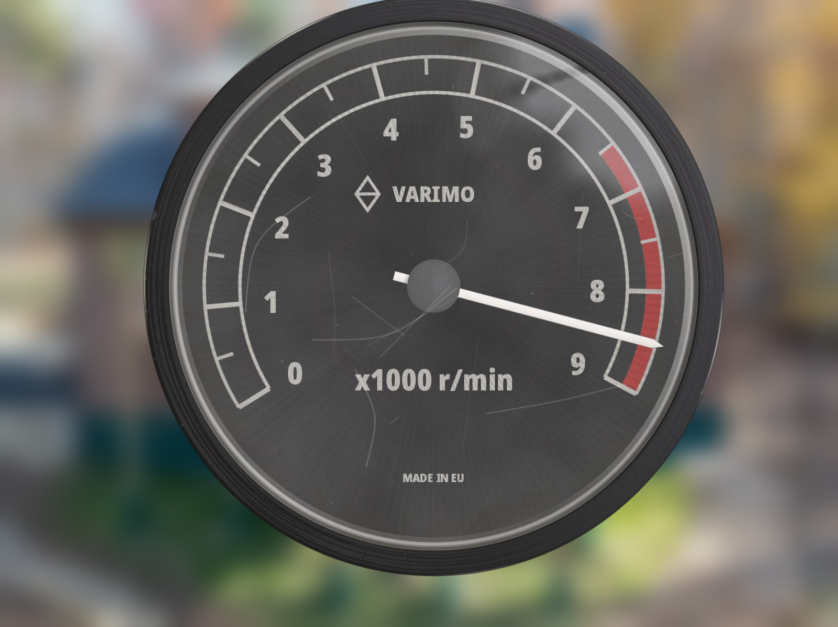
8500; rpm
